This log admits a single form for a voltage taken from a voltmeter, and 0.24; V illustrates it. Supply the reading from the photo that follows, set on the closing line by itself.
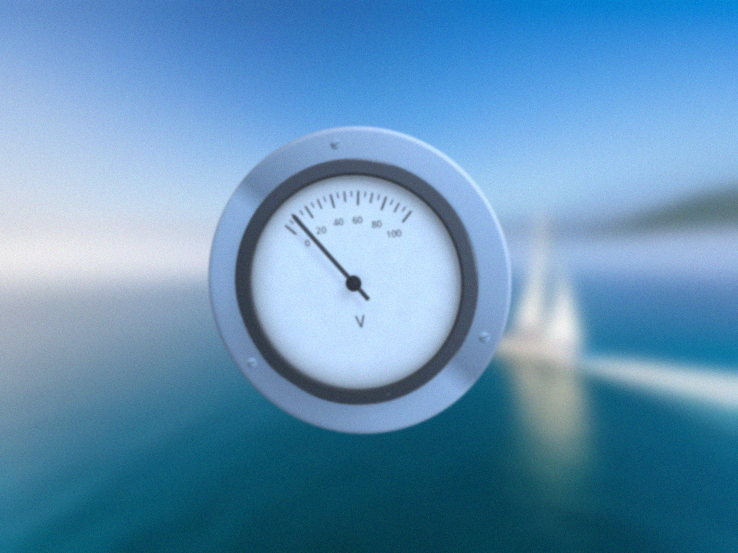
10; V
